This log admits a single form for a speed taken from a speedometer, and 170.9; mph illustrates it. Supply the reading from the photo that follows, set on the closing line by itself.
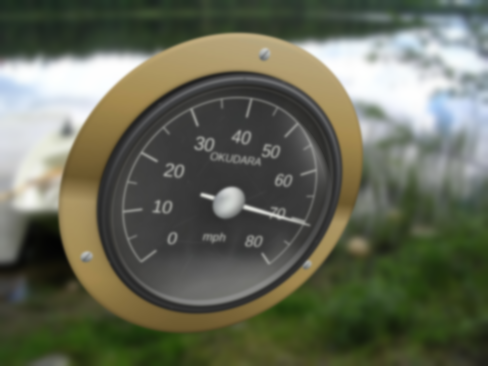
70; mph
